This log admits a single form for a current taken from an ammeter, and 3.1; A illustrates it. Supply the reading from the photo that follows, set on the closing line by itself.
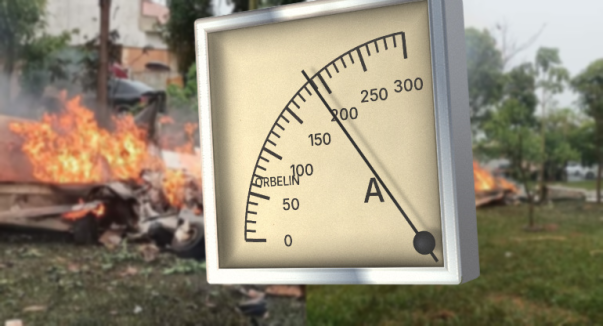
190; A
